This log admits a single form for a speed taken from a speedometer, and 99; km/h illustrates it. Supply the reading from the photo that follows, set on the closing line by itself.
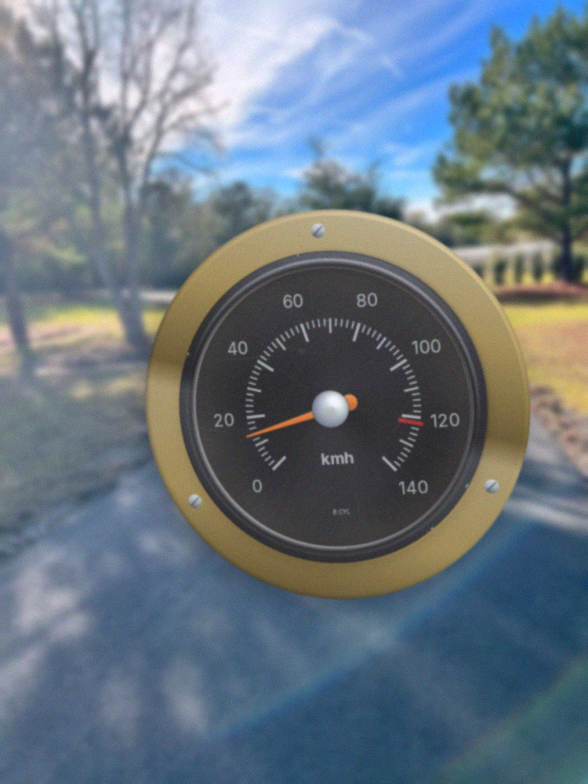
14; km/h
